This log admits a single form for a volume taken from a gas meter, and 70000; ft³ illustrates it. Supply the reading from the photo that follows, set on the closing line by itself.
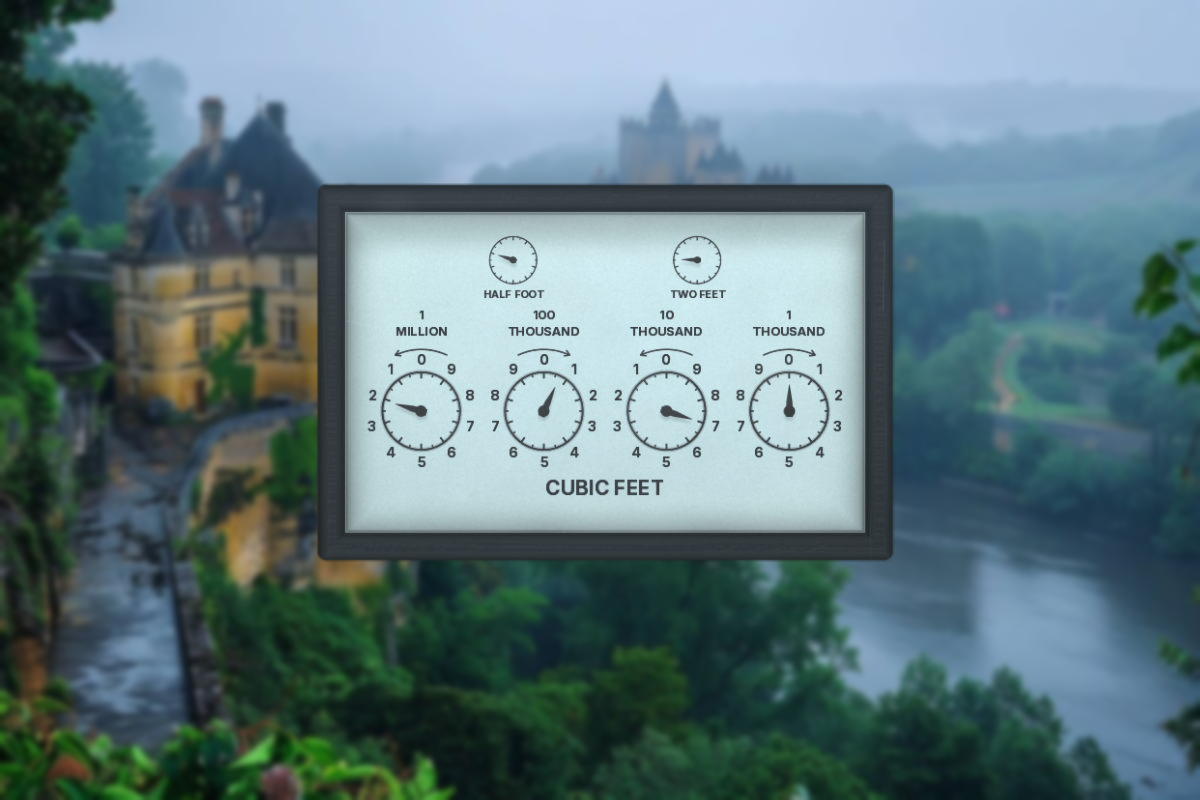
207000; ft³
